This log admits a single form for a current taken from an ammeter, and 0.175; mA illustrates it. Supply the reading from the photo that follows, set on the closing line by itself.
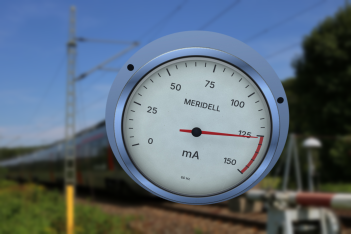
125; mA
